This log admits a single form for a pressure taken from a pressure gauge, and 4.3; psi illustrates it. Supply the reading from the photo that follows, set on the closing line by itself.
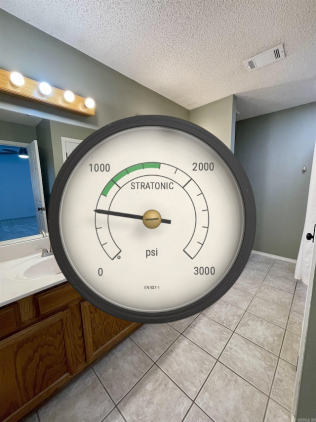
600; psi
